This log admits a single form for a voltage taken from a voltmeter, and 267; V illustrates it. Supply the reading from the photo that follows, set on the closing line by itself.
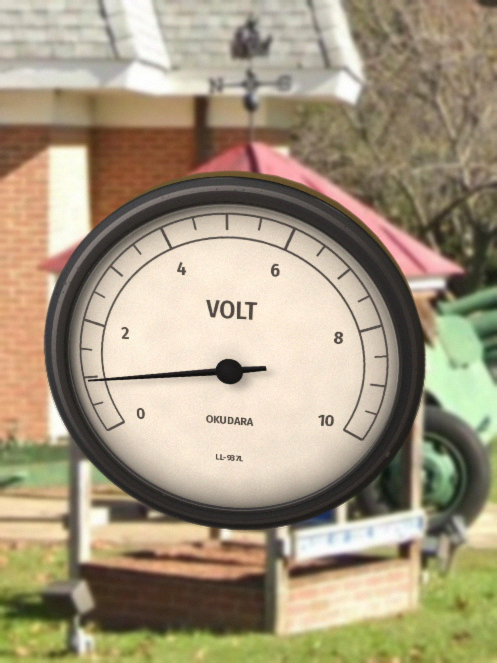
1; V
